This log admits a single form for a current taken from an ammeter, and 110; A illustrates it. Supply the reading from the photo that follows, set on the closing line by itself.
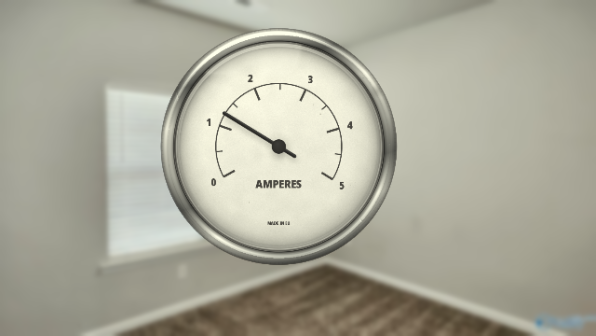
1.25; A
